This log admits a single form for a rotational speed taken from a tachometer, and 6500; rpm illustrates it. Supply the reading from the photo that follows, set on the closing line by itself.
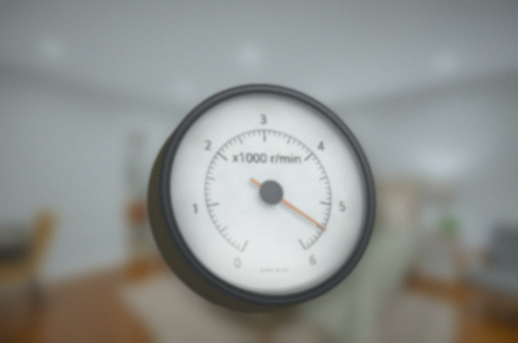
5500; rpm
